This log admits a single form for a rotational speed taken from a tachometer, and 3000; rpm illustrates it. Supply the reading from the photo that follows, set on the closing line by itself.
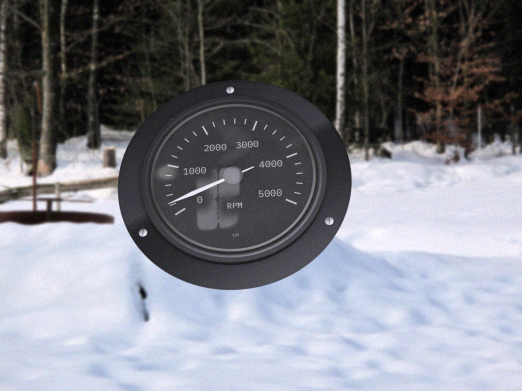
200; rpm
